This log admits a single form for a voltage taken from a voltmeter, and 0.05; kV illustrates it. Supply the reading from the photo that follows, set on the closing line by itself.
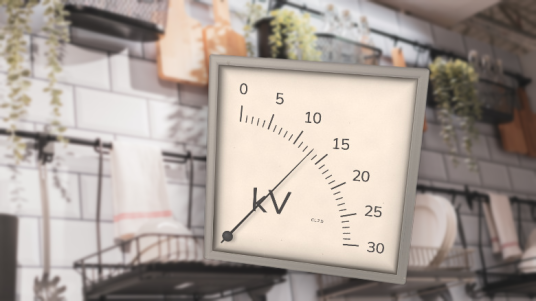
13; kV
